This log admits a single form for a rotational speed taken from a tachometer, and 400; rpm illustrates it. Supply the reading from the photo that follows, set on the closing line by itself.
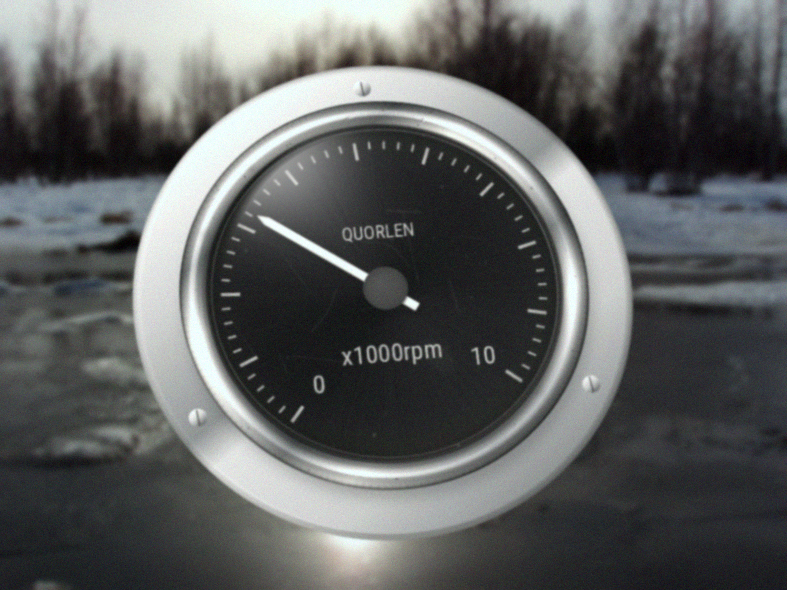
3200; rpm
